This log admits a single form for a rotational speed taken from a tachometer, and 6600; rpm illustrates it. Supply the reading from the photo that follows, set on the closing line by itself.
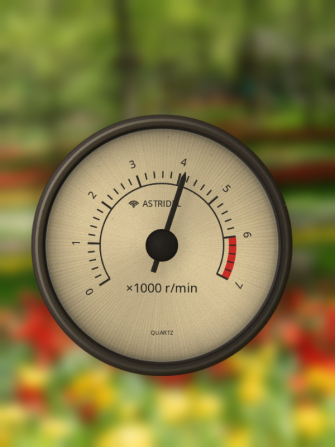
4100; rpm
